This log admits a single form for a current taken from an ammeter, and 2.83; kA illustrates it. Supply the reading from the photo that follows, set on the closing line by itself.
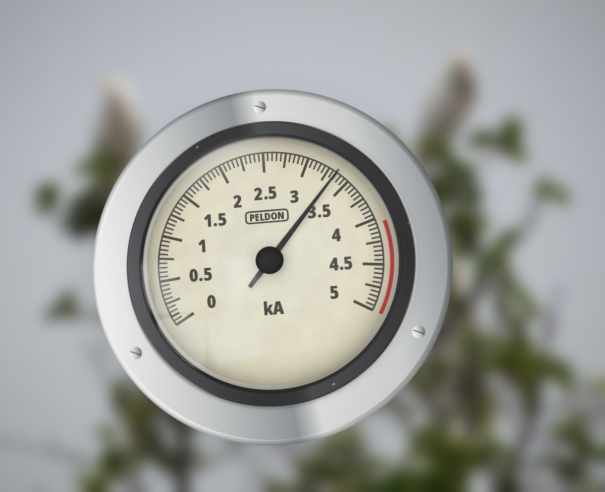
3.35; kA
